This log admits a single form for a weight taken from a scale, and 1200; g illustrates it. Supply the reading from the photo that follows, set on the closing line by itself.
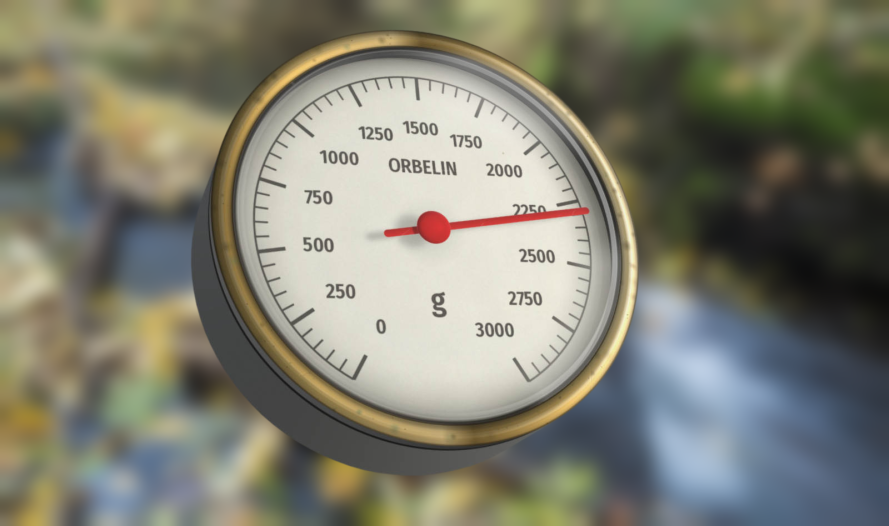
2300; g
